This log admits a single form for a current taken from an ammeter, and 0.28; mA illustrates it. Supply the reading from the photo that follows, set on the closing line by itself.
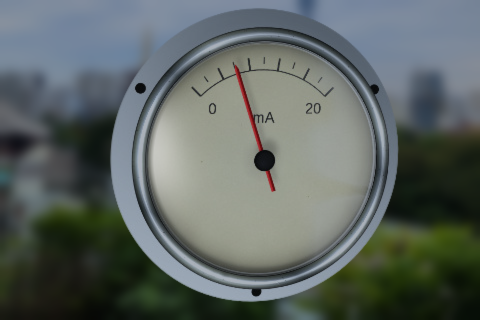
6; mA
